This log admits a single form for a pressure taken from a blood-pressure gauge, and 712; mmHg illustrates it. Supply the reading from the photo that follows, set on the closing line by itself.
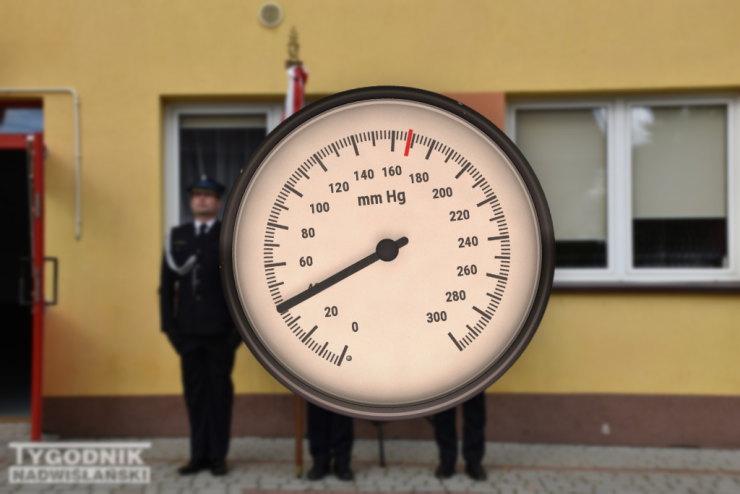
38; mmHg
